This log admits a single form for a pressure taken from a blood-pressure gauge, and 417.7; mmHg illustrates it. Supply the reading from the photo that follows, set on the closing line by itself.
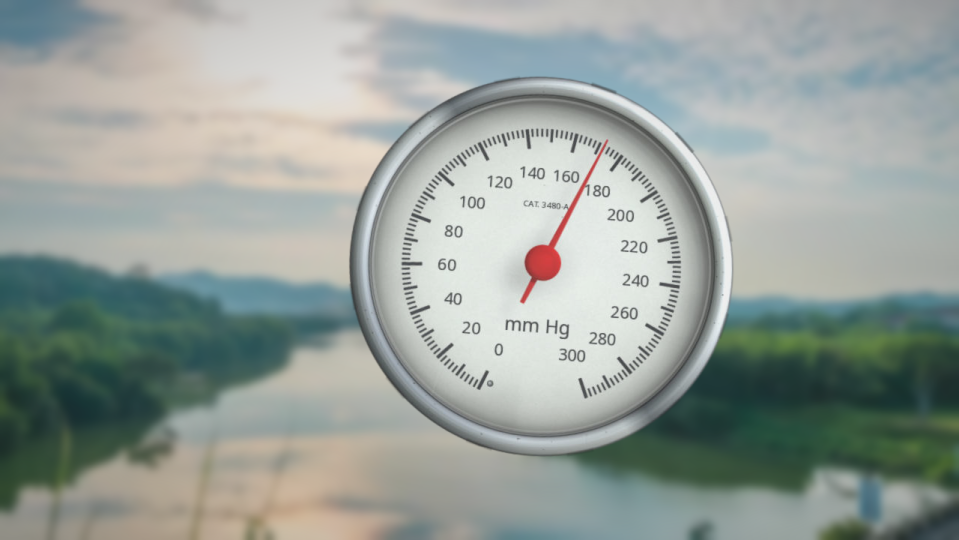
172; mmHg
